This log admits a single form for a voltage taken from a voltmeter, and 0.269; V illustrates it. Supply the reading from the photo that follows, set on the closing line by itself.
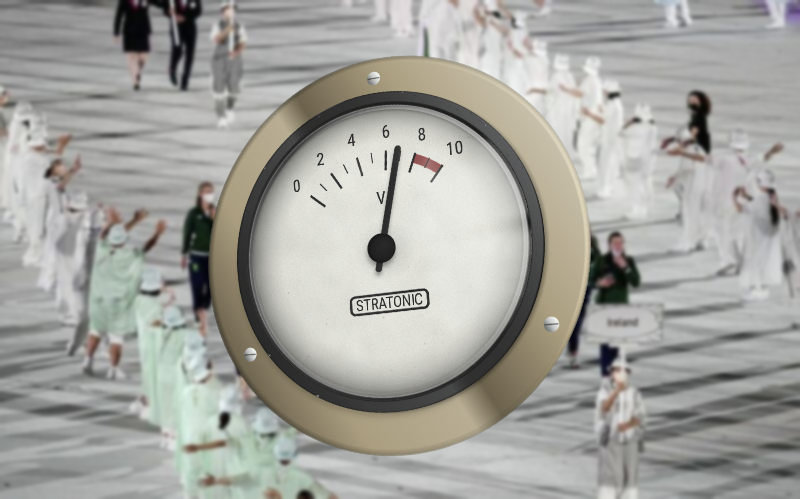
7; V
